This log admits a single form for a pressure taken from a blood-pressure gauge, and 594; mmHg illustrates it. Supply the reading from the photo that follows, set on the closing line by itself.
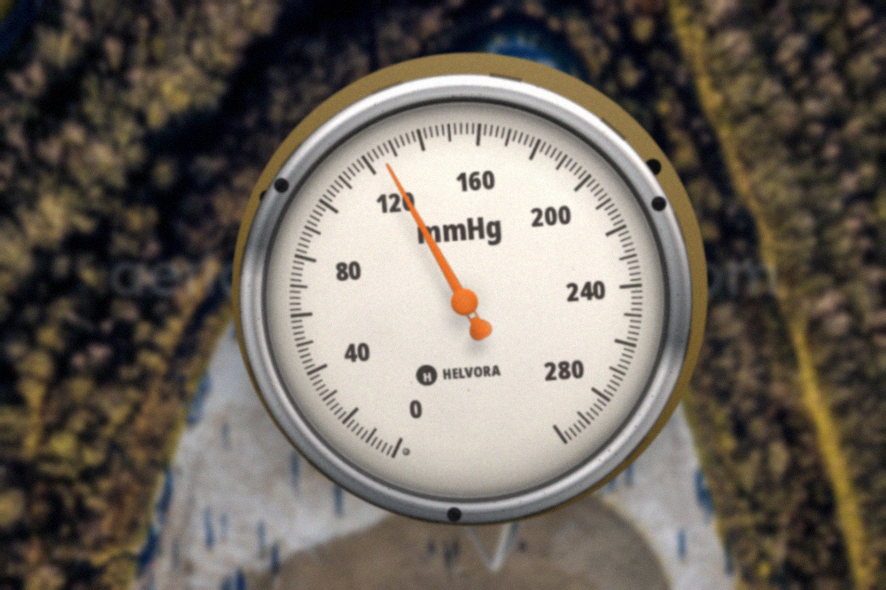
126; mmHg
